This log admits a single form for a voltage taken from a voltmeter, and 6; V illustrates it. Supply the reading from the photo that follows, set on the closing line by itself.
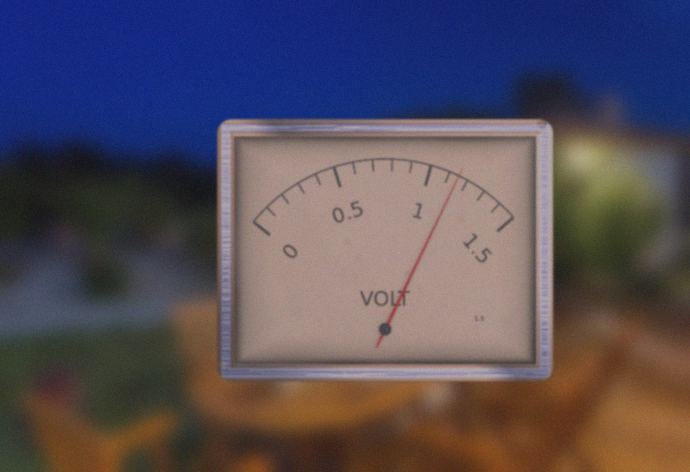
1.15; V
